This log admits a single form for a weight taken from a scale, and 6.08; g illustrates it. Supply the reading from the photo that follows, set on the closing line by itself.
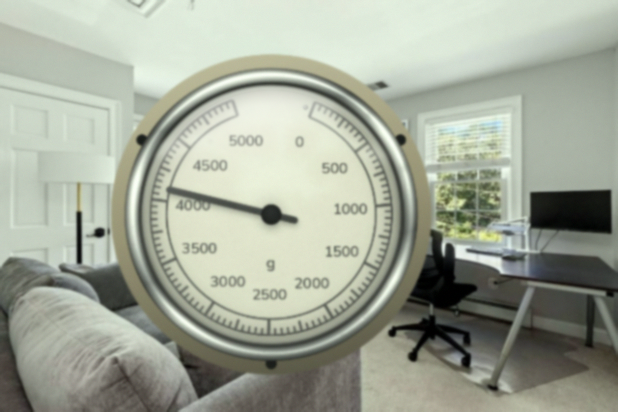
4100; g
